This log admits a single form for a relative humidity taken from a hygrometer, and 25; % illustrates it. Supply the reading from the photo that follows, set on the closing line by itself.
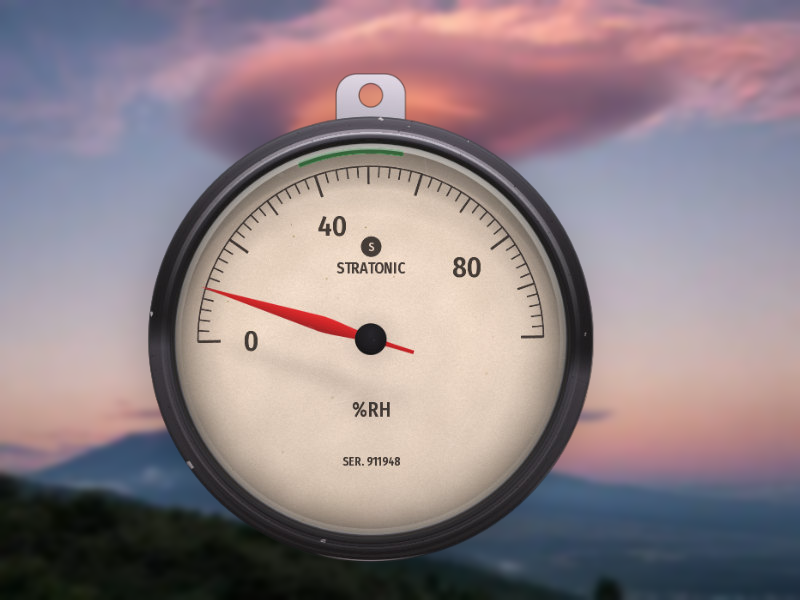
10; %
